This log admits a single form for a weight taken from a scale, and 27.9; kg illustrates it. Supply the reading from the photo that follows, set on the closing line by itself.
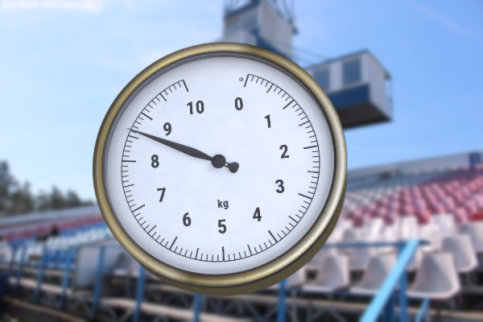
8.6; kg
